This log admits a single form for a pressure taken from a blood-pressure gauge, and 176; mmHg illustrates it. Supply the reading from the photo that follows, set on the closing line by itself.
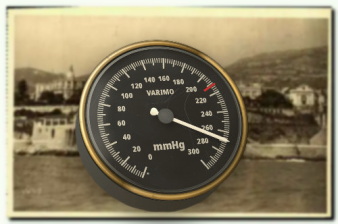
270; mmHg
